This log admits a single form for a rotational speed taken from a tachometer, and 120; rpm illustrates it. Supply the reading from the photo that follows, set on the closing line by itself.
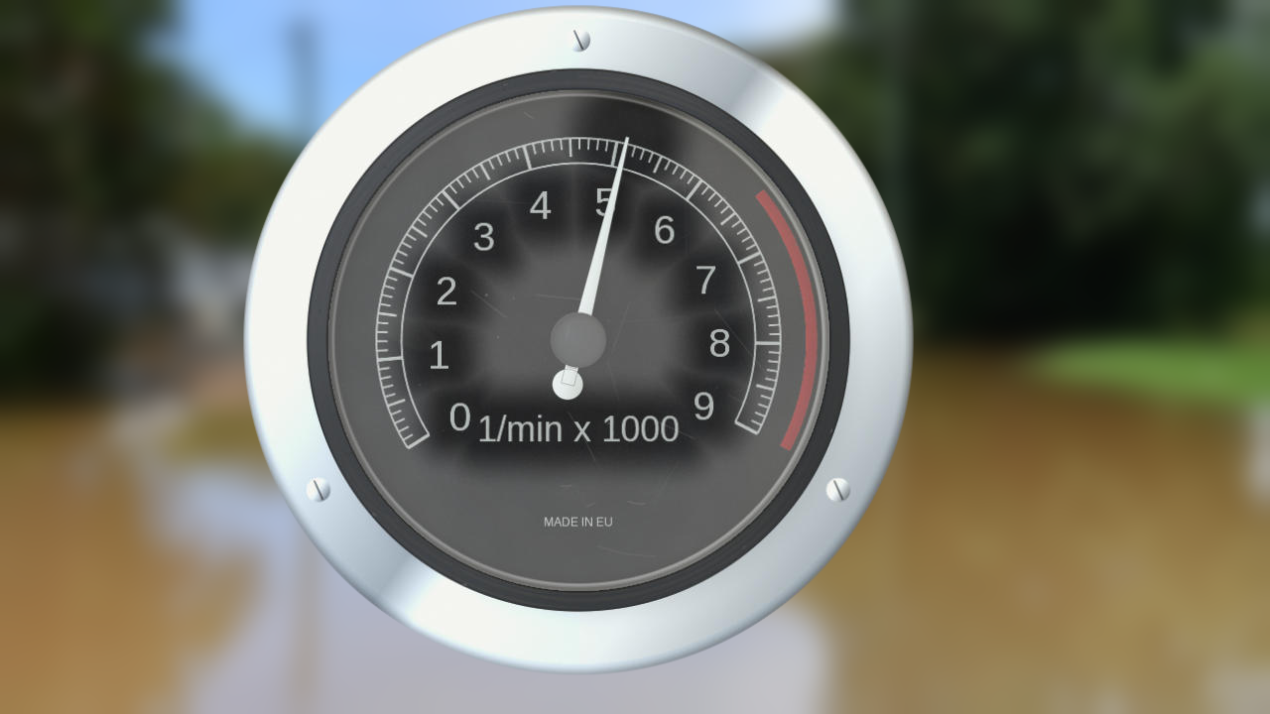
5100; rpm
